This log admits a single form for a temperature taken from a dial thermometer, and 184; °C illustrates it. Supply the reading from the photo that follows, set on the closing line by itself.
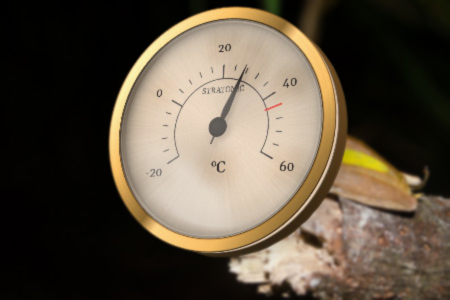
28; °C
